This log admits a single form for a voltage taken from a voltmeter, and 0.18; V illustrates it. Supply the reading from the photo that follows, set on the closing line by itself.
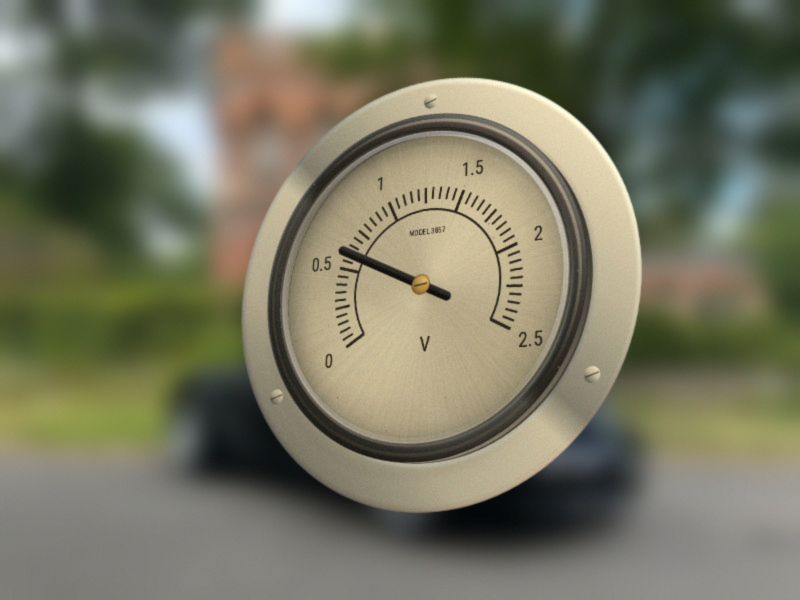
0.6; V
